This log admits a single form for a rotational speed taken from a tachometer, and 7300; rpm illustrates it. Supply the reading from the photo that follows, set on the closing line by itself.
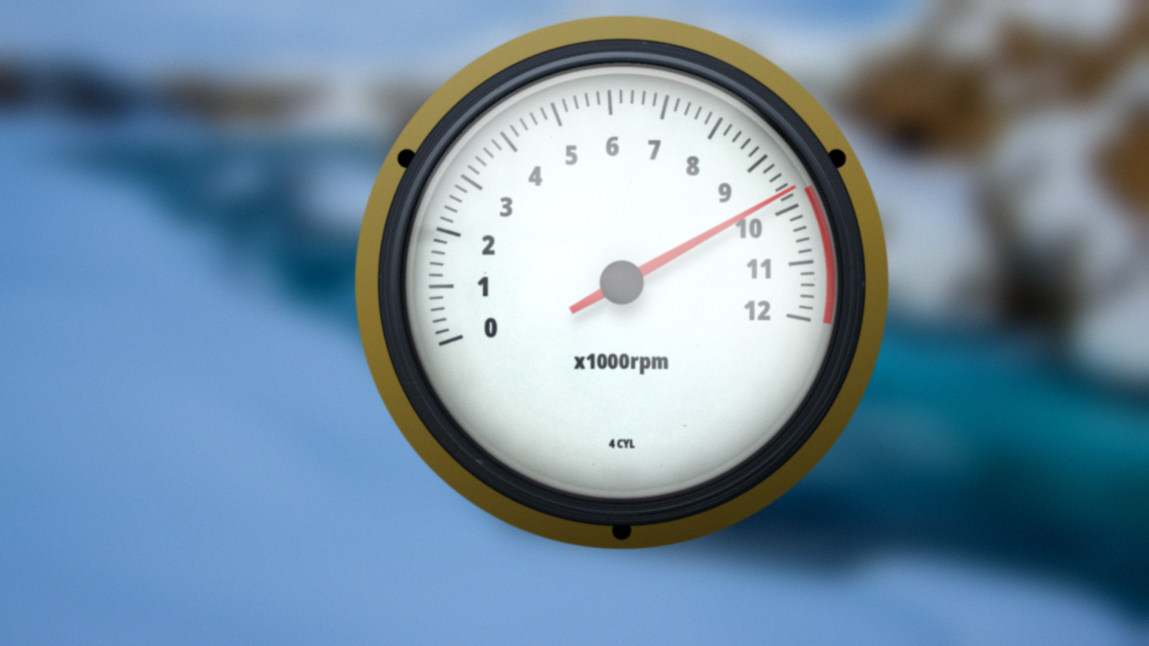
9700; rpm
